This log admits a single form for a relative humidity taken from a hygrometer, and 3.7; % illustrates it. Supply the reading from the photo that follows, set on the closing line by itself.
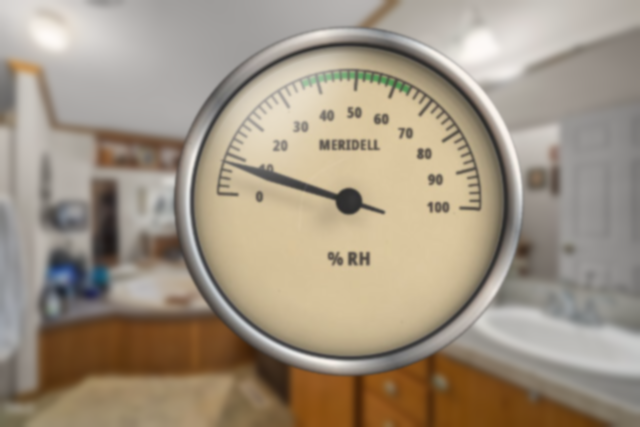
8; %
